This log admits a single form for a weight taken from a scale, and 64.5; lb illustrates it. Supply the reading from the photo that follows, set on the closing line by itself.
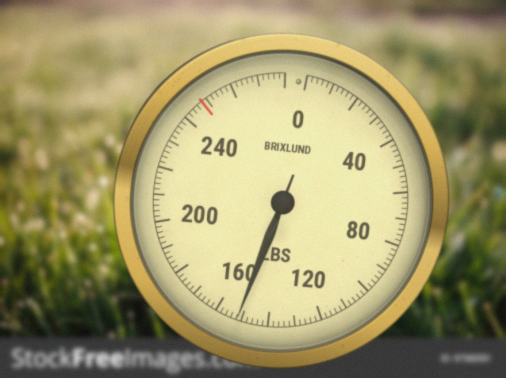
152; lb
